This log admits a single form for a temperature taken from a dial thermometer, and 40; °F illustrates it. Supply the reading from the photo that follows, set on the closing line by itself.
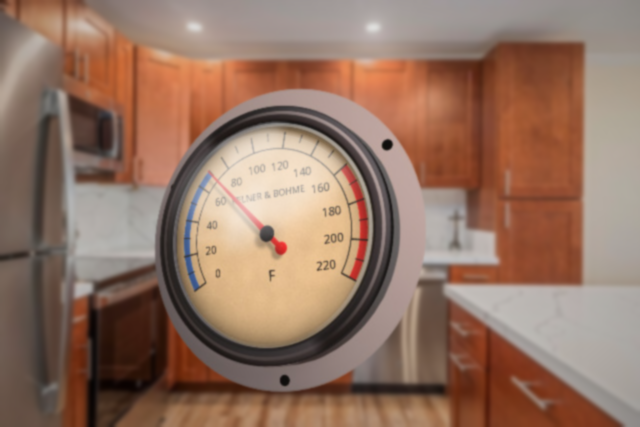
70; °F
